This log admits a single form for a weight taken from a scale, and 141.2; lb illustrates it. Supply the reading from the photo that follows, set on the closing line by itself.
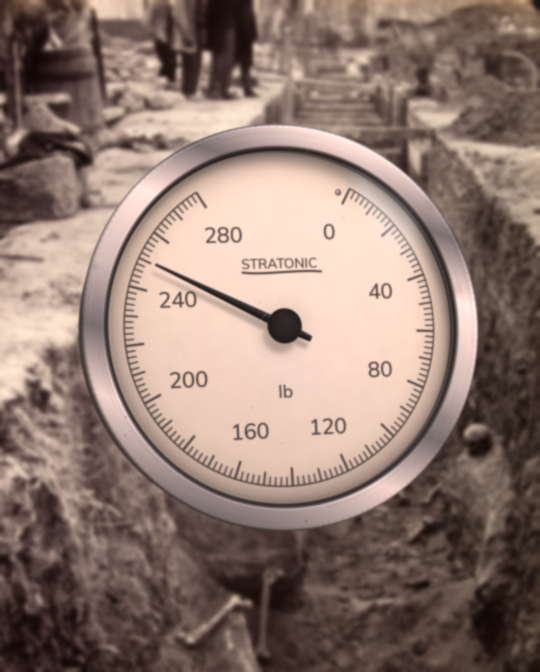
250; lb
